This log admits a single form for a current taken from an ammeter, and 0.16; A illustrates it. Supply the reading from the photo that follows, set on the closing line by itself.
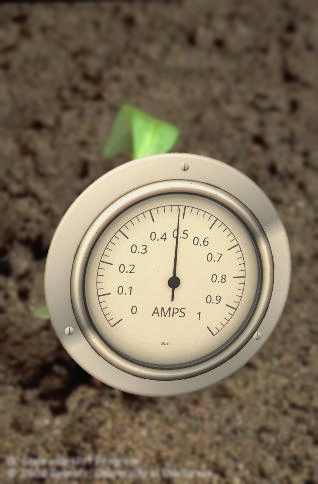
0.48; A
